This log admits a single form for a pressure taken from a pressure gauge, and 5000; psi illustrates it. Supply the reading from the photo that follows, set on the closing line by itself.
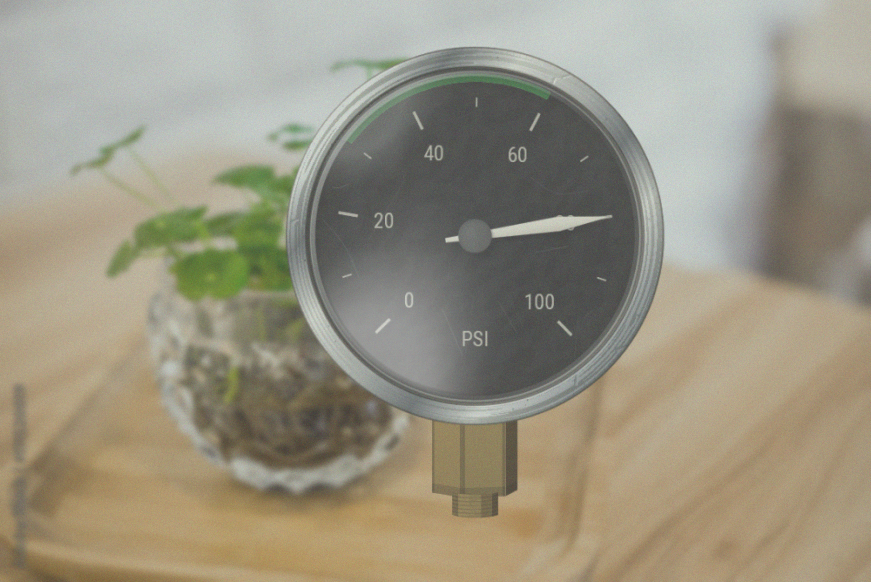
80; psi
